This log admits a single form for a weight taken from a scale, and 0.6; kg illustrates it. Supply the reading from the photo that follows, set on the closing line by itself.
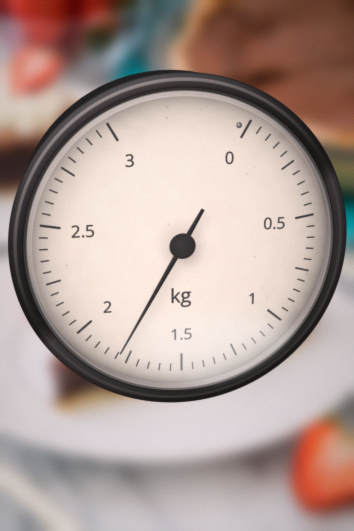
1.8; kg
